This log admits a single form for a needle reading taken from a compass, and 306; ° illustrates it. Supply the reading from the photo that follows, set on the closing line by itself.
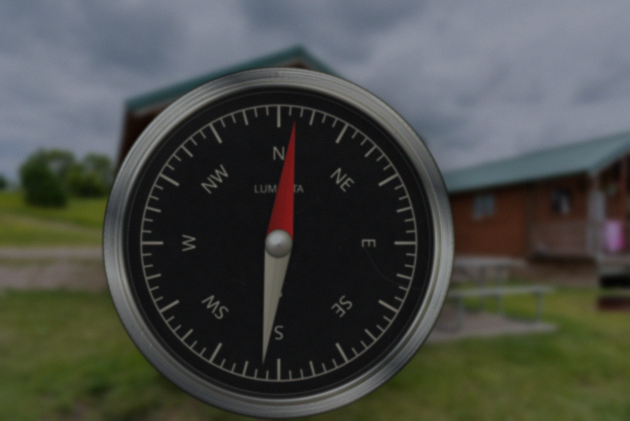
7.5; °
